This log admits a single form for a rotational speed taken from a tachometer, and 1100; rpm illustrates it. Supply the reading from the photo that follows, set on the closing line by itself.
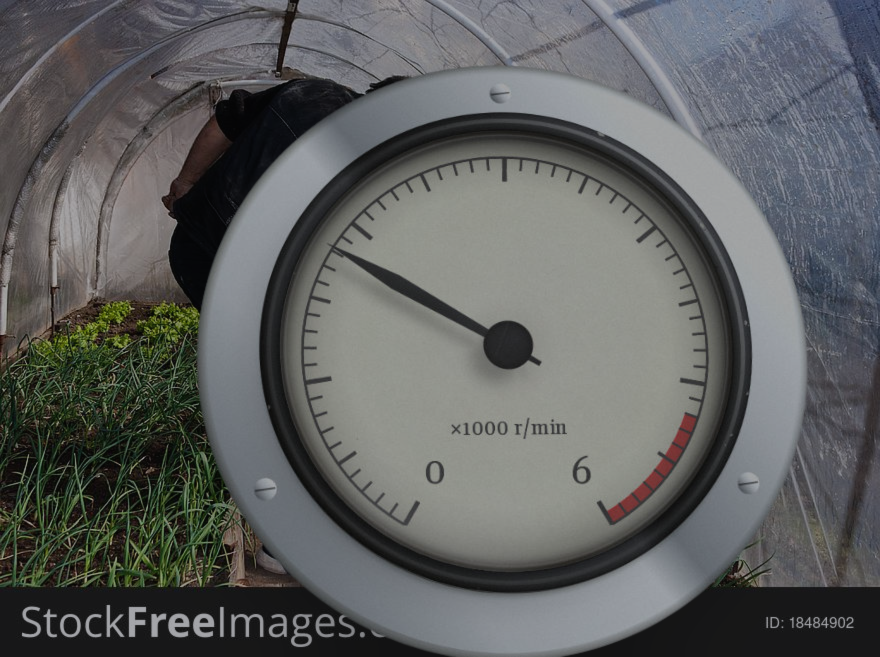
1800; rpm
